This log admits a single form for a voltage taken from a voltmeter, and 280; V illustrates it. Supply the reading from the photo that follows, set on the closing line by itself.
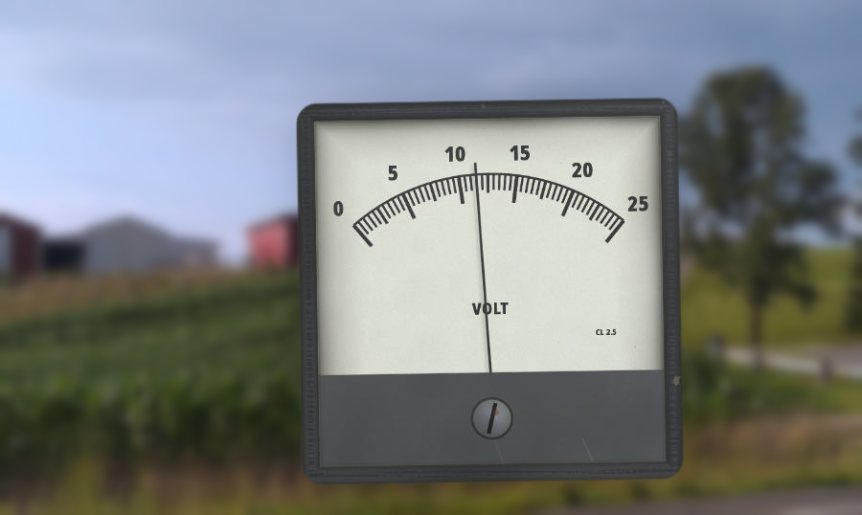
11.5; V
